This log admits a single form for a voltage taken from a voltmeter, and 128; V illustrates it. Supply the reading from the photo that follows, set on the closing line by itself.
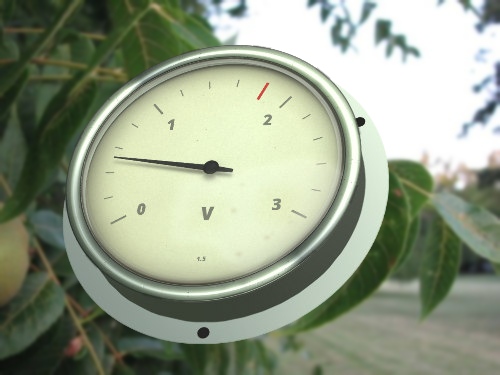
0.5; V
